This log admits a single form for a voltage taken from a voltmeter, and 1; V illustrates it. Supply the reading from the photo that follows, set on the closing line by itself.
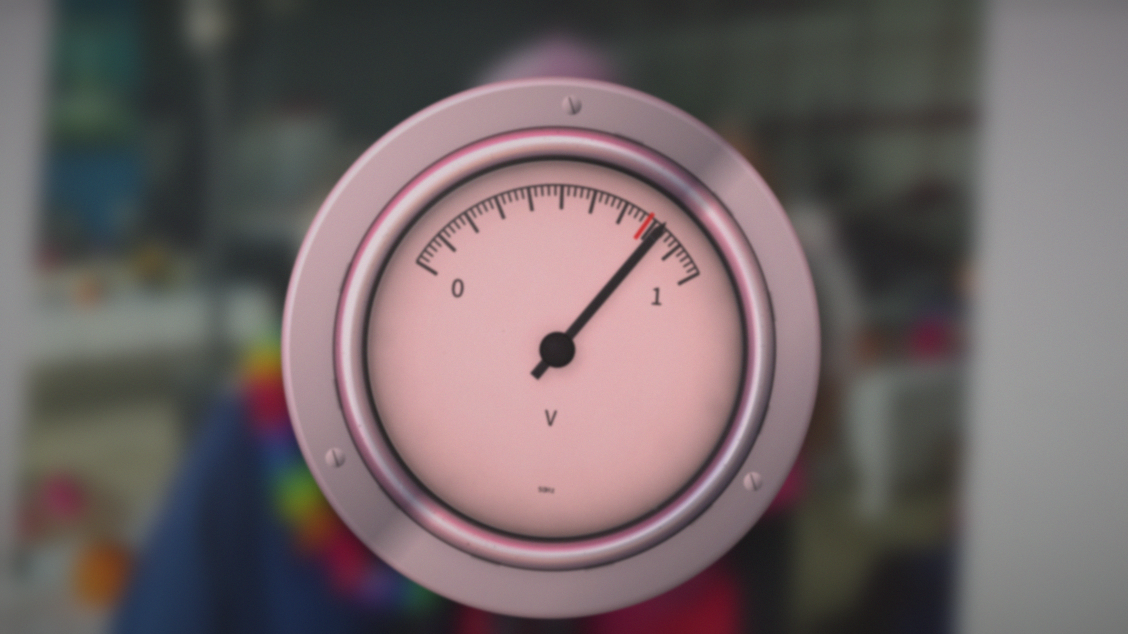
0.82; V
